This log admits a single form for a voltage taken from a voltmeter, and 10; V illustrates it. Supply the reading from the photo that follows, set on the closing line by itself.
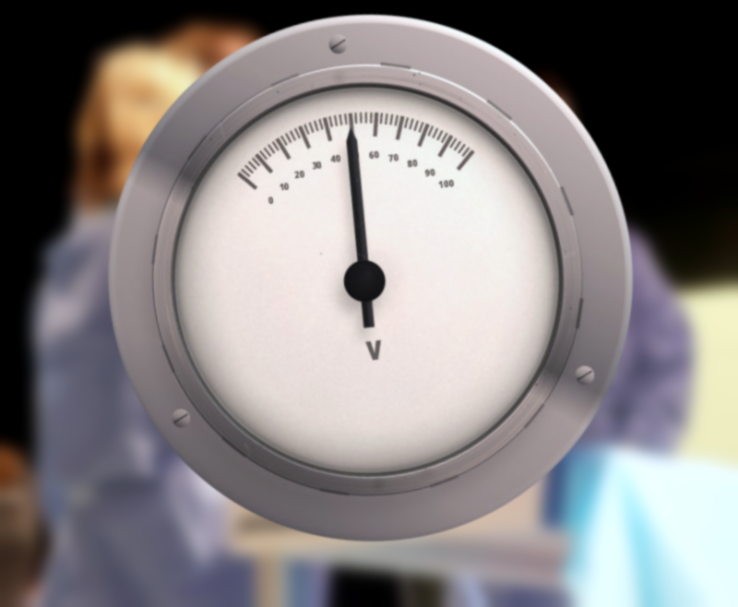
50; V
